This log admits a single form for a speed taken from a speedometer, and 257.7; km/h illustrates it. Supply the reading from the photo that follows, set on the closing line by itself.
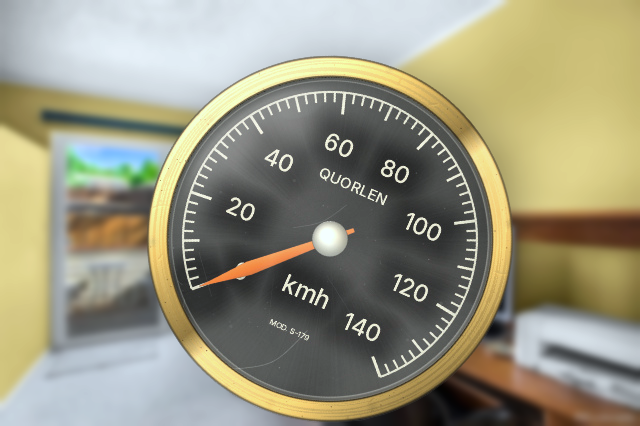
0; km/h
